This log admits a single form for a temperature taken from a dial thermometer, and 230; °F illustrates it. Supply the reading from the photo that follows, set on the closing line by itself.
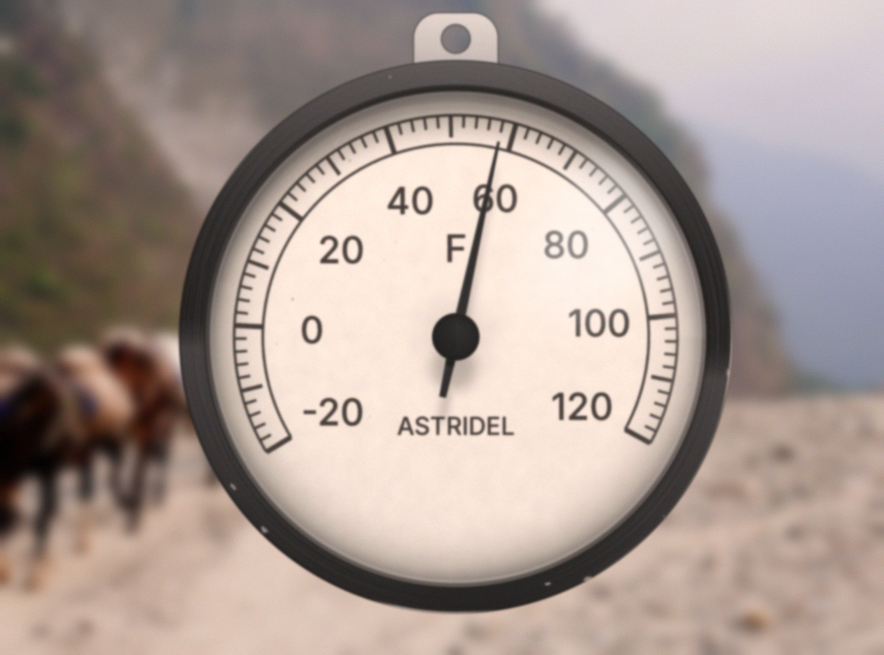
58; °F
